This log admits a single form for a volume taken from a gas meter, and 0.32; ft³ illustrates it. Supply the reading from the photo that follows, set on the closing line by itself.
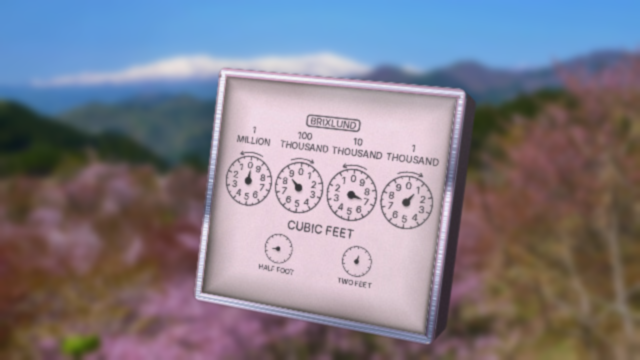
987100; ft³
